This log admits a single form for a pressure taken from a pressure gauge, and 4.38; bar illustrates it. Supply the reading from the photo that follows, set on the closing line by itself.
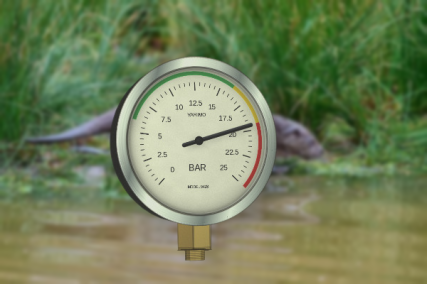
19.5; bar
